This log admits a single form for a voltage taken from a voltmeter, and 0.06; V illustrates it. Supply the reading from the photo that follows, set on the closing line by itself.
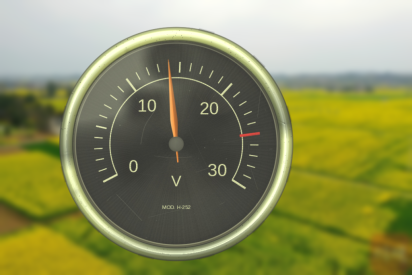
14; V
